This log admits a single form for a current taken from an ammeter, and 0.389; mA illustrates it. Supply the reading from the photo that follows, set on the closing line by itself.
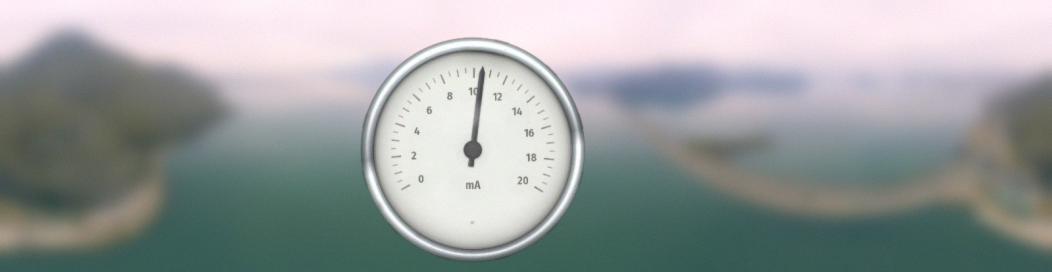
10.5; mA
